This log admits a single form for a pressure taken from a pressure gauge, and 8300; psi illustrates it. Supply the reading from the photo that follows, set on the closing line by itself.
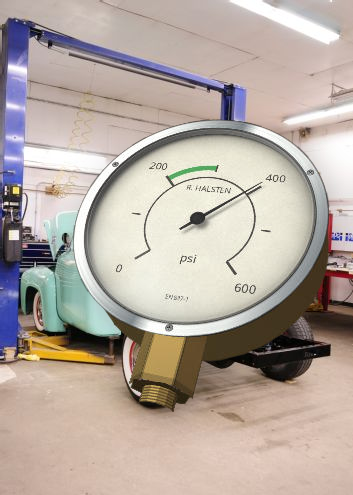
400; psi
